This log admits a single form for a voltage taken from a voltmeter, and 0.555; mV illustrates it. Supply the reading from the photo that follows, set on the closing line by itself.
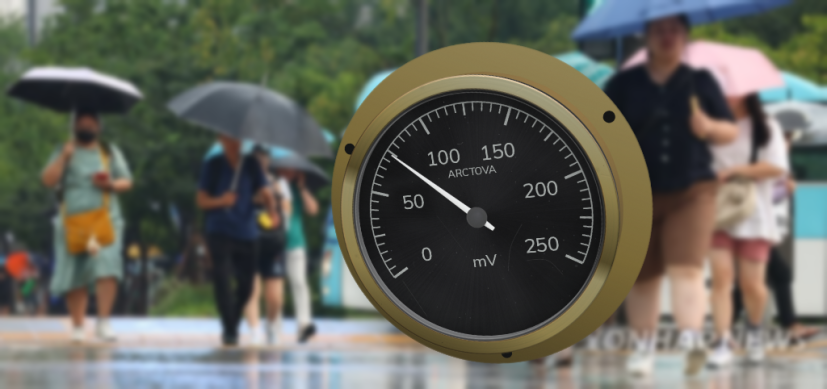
75; mV
